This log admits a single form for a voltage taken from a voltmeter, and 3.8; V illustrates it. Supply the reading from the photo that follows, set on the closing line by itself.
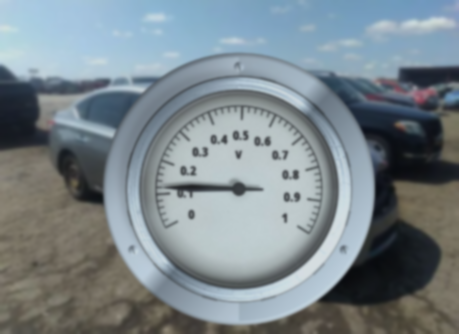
0.12; V
